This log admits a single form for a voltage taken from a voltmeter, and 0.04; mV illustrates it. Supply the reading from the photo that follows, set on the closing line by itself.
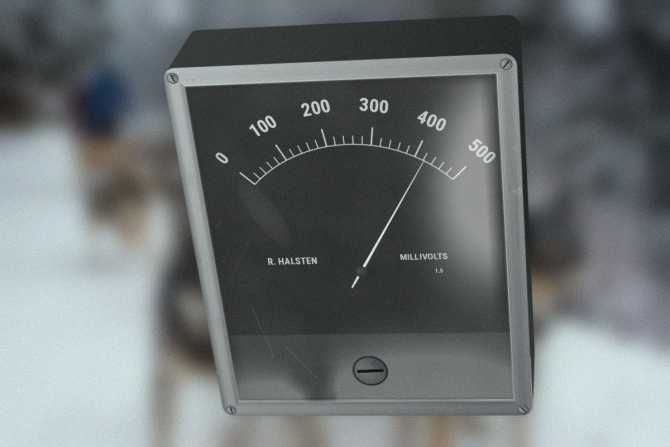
420; mV
